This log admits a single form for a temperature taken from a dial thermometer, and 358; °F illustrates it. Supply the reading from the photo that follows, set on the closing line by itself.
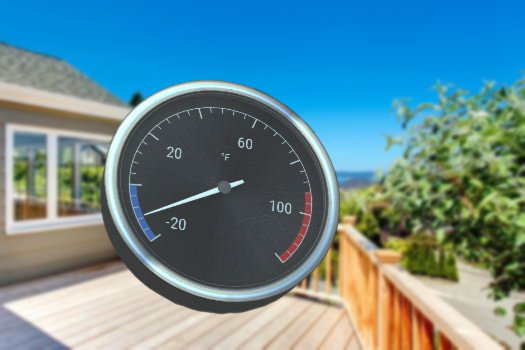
-12; °F
